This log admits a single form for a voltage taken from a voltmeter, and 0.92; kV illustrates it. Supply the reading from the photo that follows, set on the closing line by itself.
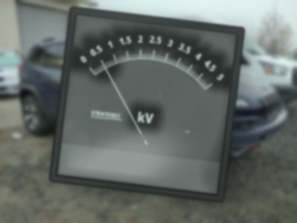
0.5; kV
